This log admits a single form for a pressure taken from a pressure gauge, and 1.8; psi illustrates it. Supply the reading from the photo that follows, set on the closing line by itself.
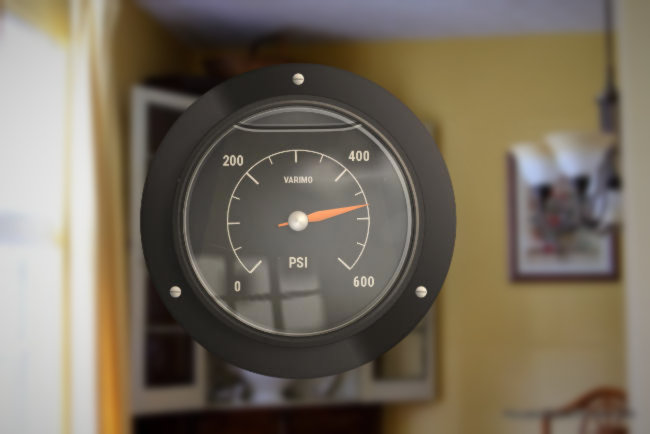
475; psi
